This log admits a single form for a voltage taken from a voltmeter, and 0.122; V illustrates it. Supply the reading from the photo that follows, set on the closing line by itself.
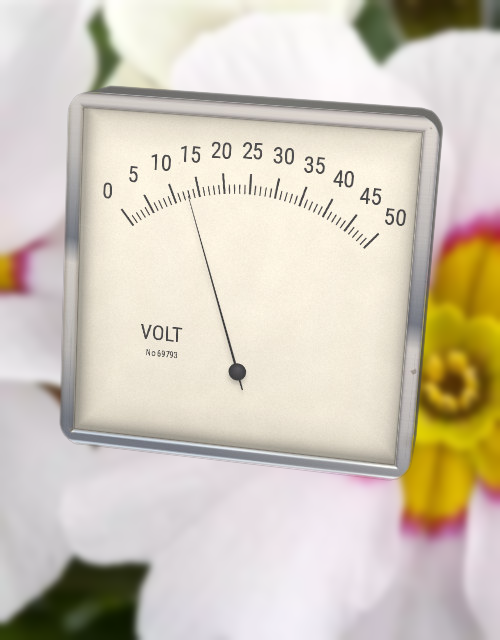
13; V
